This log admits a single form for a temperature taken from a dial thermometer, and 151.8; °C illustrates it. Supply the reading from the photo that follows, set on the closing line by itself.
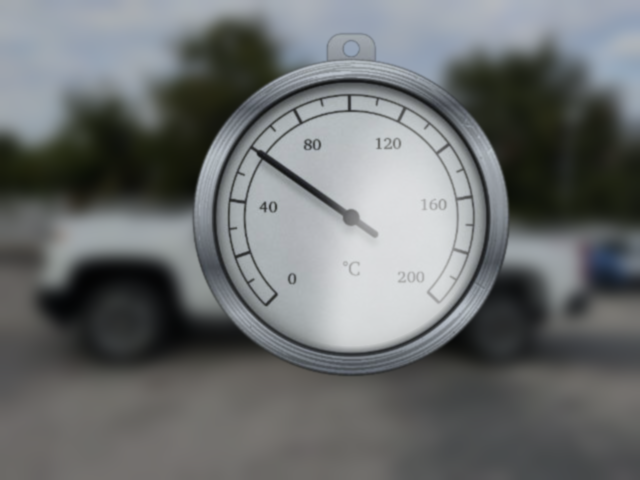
60; °C
